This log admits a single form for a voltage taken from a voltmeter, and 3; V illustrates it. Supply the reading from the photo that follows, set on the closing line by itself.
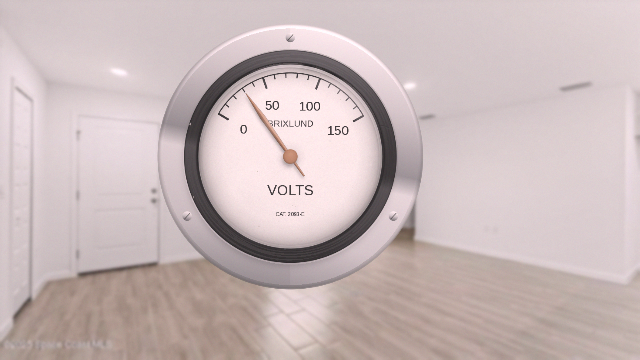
30; V
